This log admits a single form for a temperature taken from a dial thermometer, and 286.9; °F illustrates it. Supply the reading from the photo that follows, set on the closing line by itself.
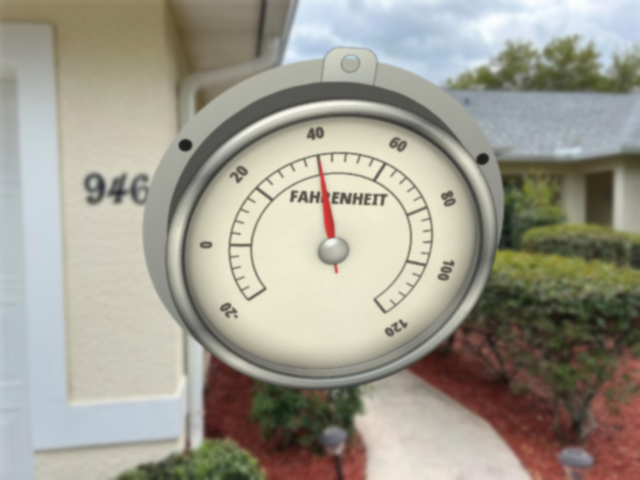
40; °F
